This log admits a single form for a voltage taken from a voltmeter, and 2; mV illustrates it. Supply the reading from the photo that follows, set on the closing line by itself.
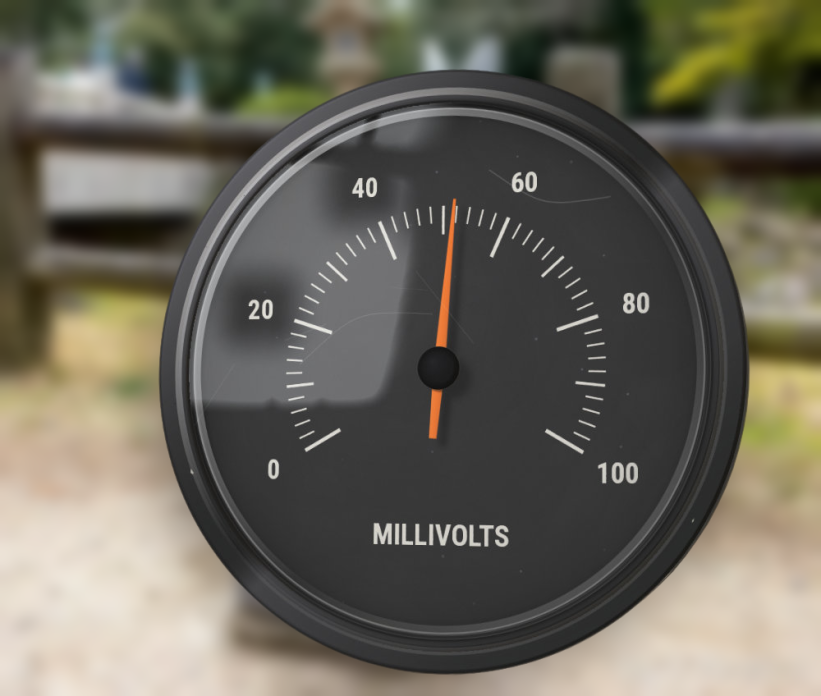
52; mV
